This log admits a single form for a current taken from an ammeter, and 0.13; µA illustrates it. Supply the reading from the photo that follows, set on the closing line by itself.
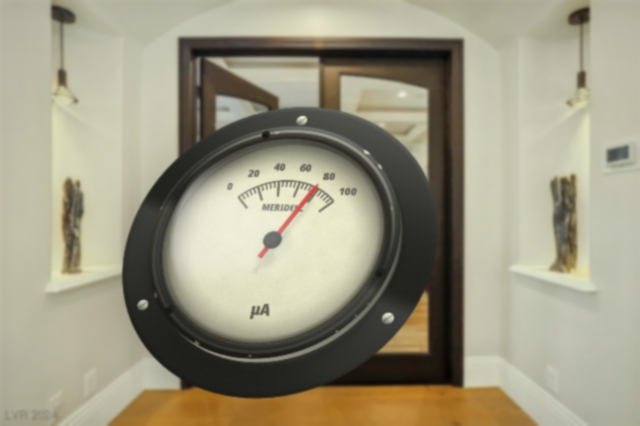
80; µA
